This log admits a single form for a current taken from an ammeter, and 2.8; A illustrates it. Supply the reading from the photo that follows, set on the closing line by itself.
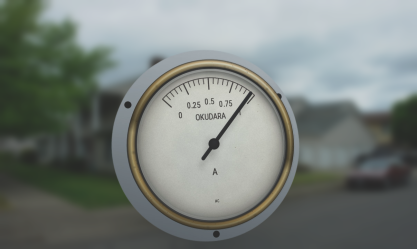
0.95; A
